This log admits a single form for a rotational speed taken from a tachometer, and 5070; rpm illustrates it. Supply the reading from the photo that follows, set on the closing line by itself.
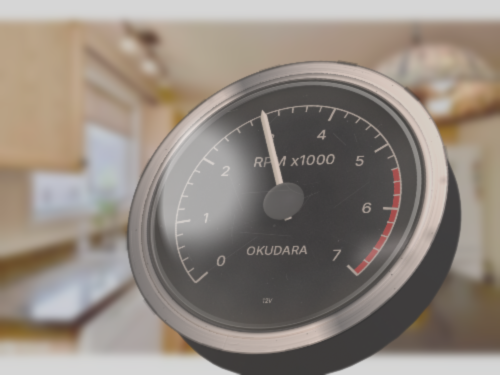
3000; rpm
